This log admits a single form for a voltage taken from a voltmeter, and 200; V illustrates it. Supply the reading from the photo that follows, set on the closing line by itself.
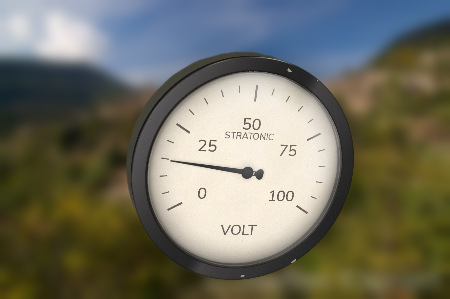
15; V
